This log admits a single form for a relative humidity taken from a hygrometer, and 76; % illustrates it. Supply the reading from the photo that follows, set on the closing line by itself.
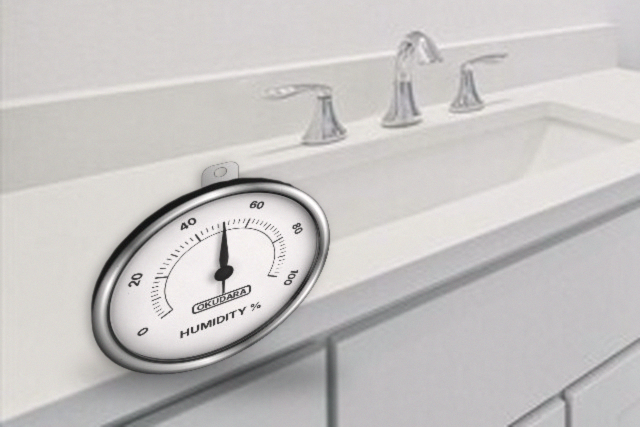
50; %
